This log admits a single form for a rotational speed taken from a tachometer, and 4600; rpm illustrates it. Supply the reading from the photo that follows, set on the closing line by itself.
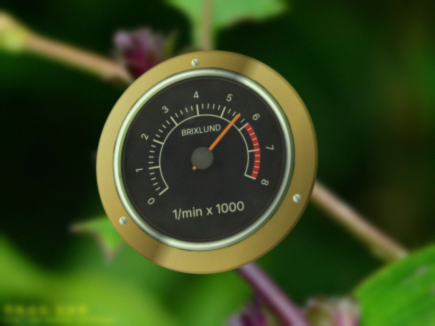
5600; rpm
